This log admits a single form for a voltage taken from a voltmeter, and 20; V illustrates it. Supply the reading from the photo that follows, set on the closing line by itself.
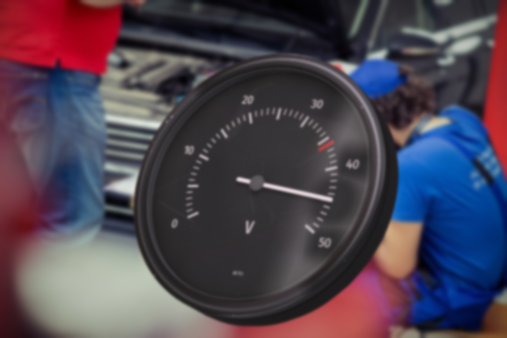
45; V
